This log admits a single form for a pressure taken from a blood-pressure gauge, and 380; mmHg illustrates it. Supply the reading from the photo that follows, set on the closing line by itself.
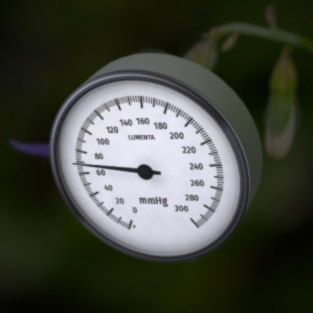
70; mmHg
